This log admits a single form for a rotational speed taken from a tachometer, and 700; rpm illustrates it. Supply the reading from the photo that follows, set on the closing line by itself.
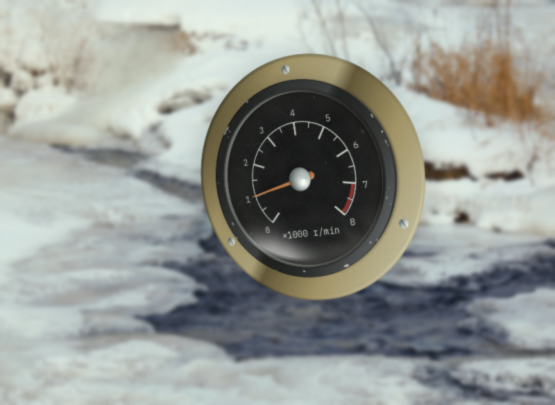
1000; rpm
